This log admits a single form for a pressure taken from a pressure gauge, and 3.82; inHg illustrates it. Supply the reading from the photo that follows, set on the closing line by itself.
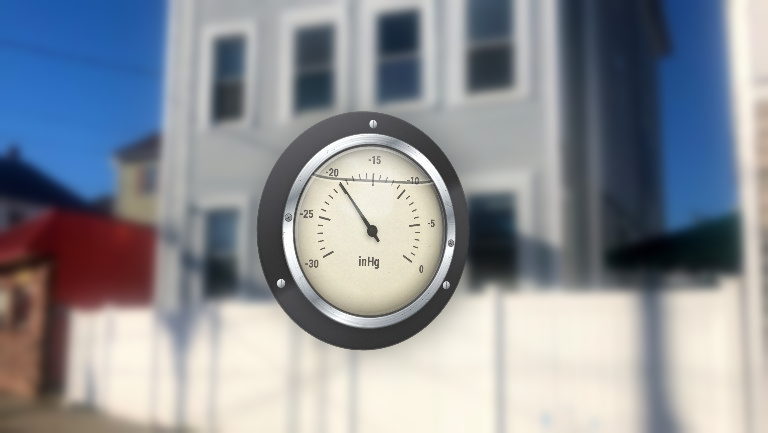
-20; inHg
